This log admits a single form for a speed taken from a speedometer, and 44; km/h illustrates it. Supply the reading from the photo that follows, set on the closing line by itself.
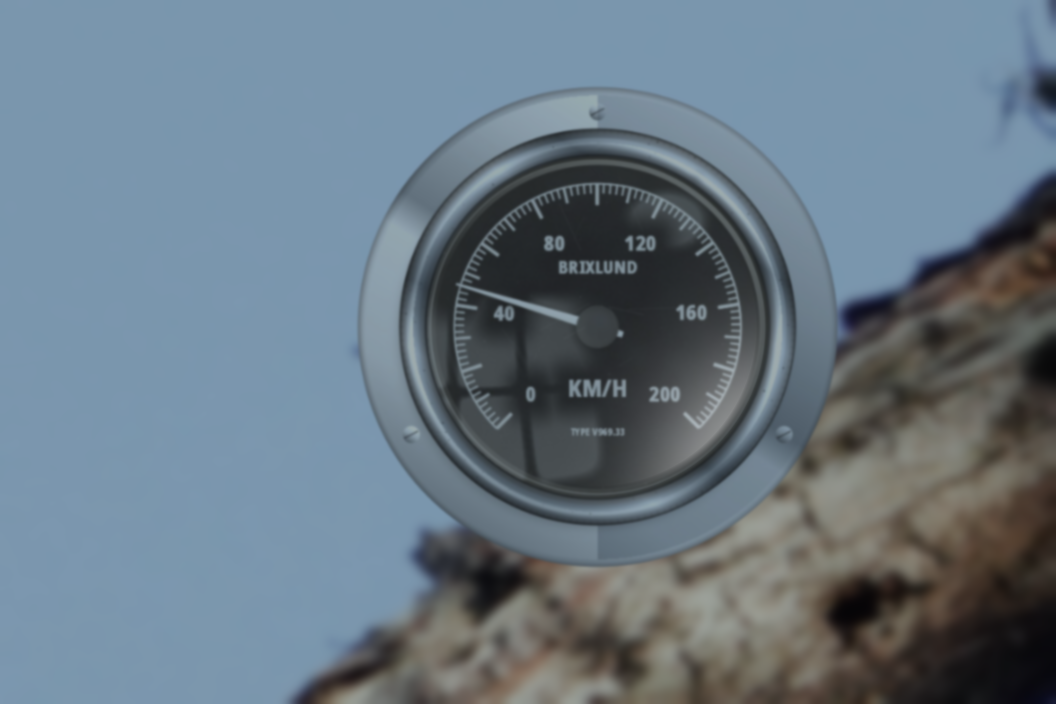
46; km/h
